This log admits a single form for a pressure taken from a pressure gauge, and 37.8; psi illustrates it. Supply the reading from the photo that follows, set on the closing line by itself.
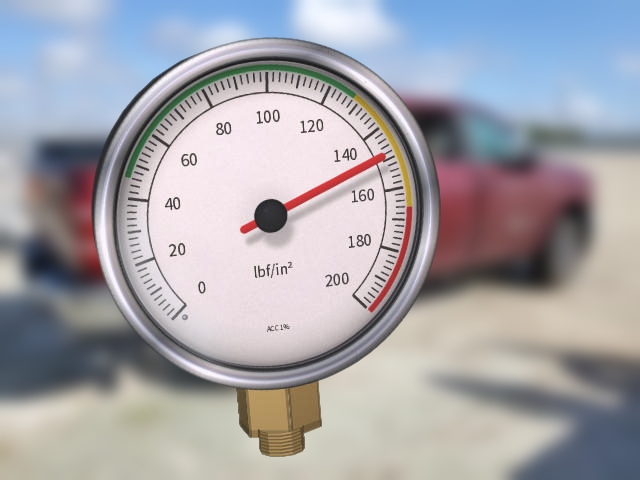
148; psi
